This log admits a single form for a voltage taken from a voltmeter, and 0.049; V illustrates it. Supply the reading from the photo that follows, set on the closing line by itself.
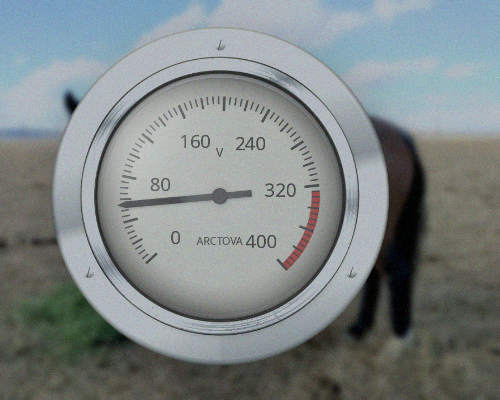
55; V
